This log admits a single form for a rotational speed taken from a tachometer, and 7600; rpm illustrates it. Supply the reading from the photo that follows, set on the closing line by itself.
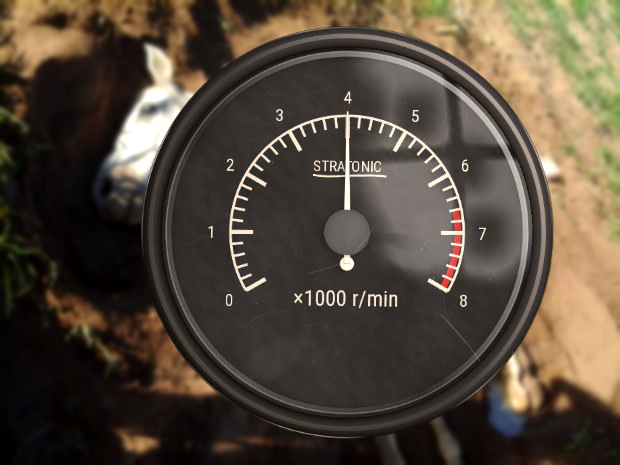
4000; rpm
